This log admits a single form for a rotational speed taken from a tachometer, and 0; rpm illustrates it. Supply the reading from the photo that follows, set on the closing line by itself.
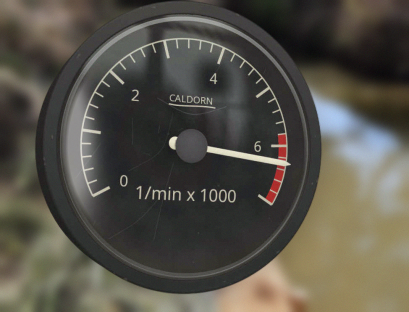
6300; rpm
